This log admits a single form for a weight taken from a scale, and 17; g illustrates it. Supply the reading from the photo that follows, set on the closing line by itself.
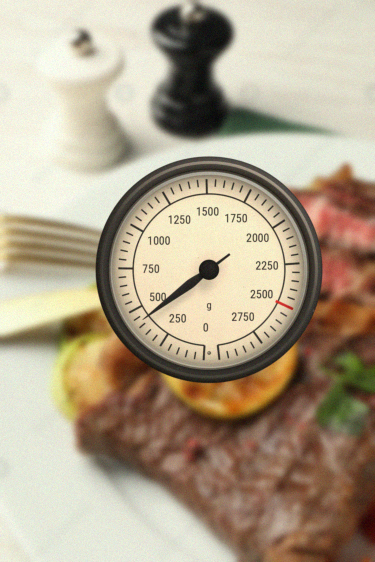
425; g
